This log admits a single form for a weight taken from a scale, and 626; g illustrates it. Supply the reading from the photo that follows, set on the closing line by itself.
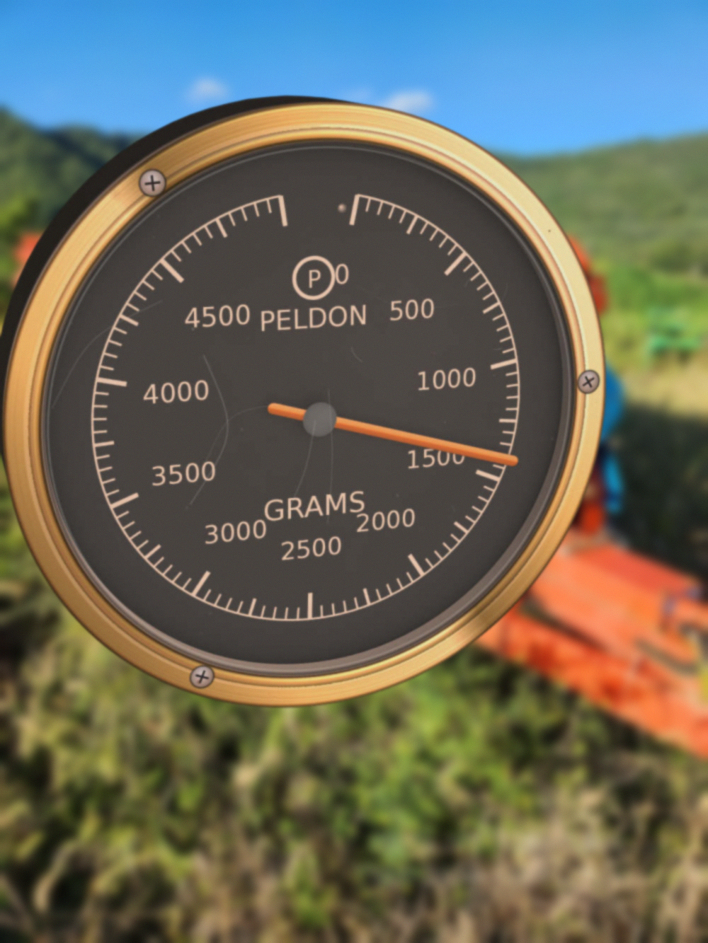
1400; g
